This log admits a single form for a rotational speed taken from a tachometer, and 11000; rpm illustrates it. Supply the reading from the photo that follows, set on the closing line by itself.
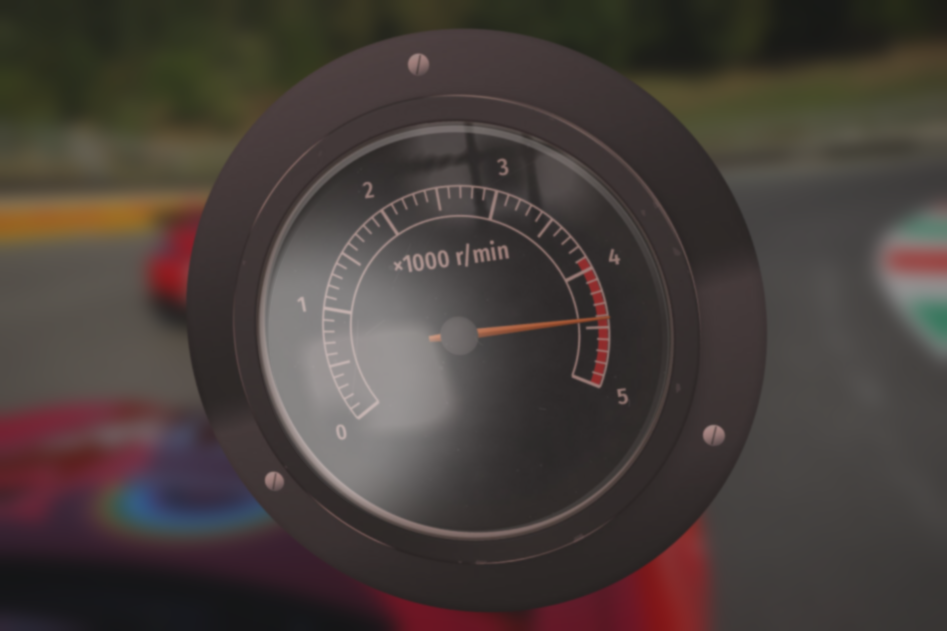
4400; rpm
